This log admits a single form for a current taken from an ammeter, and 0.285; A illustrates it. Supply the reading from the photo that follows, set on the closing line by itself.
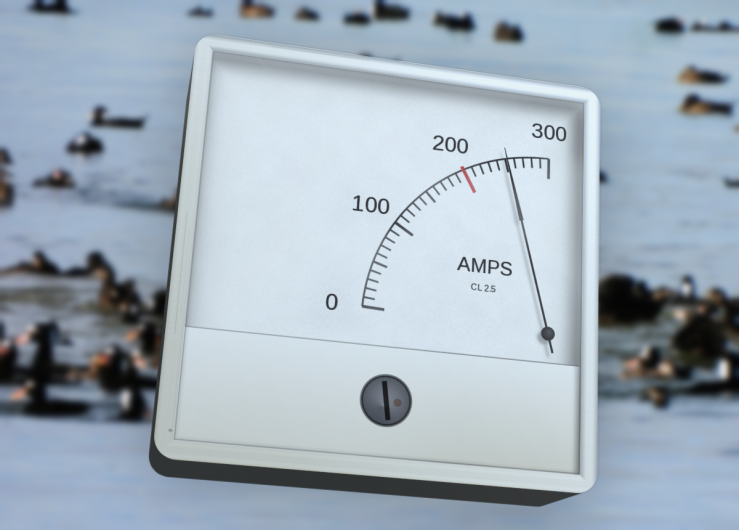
250; A
